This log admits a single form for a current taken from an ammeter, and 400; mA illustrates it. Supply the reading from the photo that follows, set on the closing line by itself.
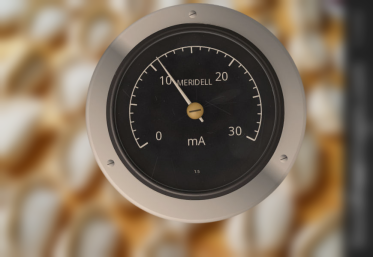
11; mA
